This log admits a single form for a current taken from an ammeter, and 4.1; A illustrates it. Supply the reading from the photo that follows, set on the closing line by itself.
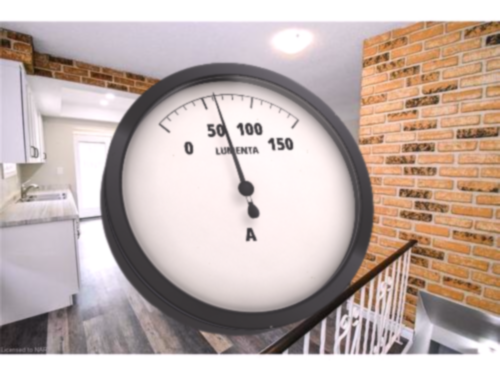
60; A
